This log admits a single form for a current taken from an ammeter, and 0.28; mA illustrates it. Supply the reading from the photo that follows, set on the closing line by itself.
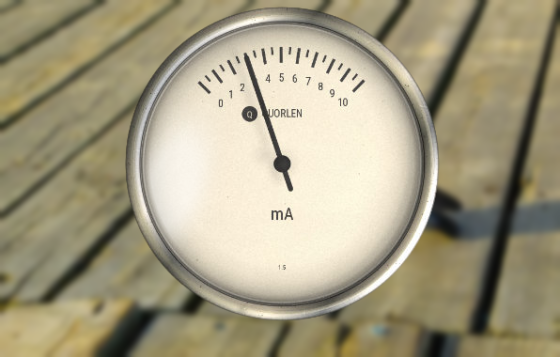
3; mA
